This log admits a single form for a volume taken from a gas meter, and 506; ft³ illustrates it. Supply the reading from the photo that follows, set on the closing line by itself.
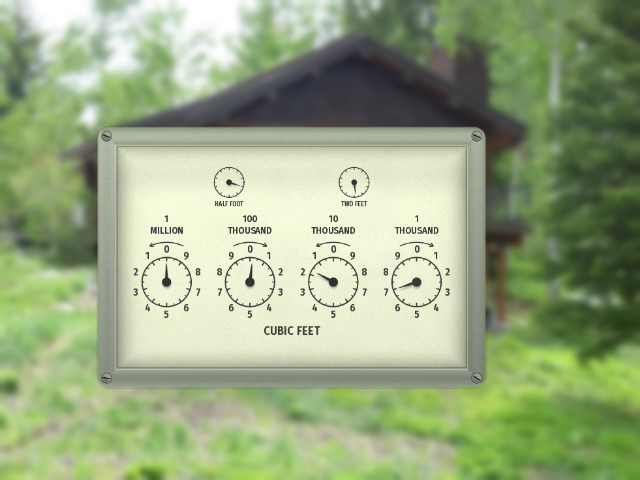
1700; ft³
